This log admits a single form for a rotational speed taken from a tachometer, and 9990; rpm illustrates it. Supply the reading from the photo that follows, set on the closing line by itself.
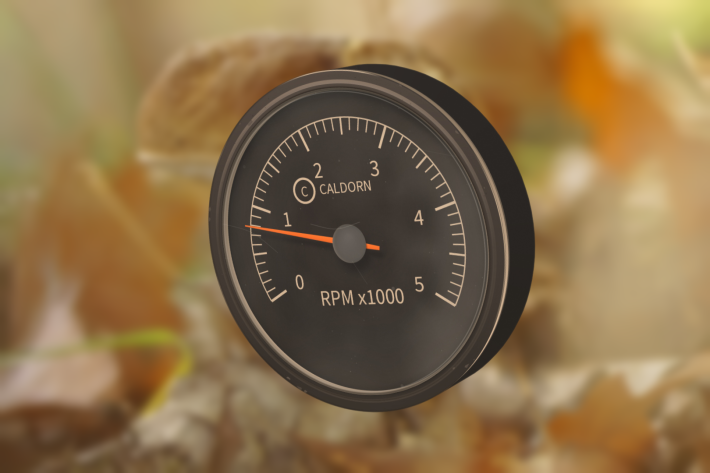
800; rpm
